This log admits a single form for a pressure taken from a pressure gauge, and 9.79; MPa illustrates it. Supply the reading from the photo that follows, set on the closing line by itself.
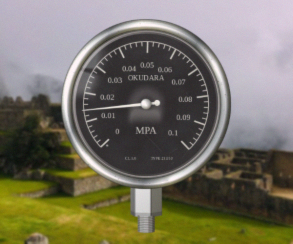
0.014; MPa
